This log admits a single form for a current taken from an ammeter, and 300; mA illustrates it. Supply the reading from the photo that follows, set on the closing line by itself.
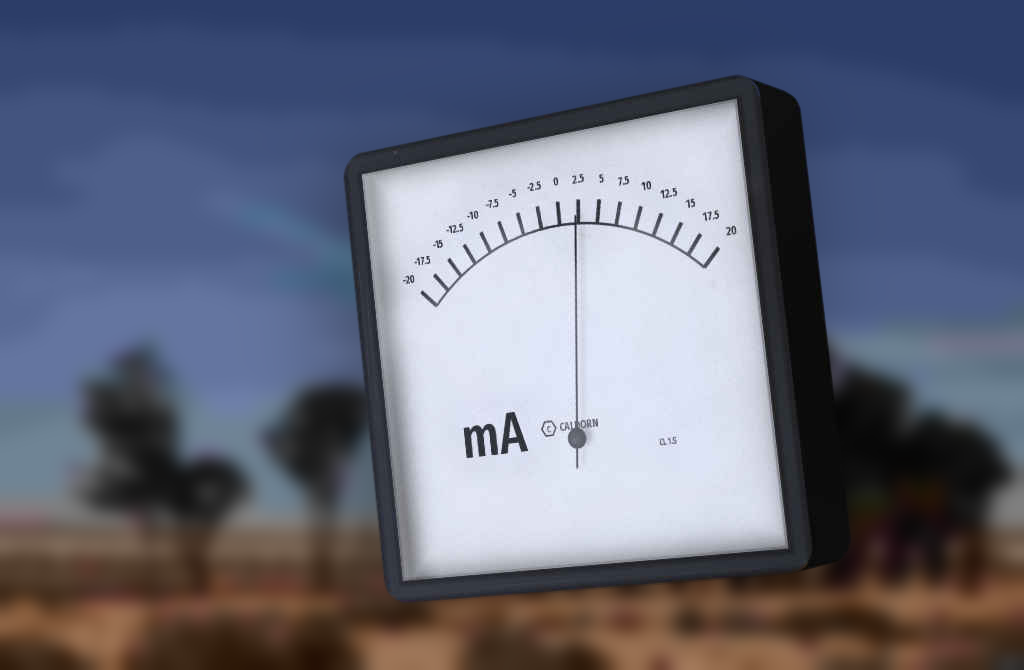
2.5; mA
